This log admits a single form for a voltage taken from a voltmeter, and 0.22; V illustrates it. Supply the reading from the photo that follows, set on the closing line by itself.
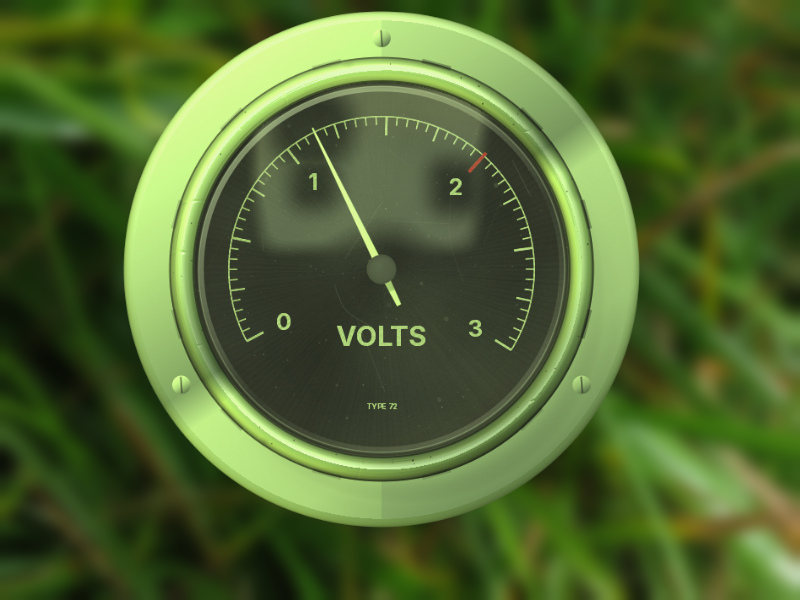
1.15; V
